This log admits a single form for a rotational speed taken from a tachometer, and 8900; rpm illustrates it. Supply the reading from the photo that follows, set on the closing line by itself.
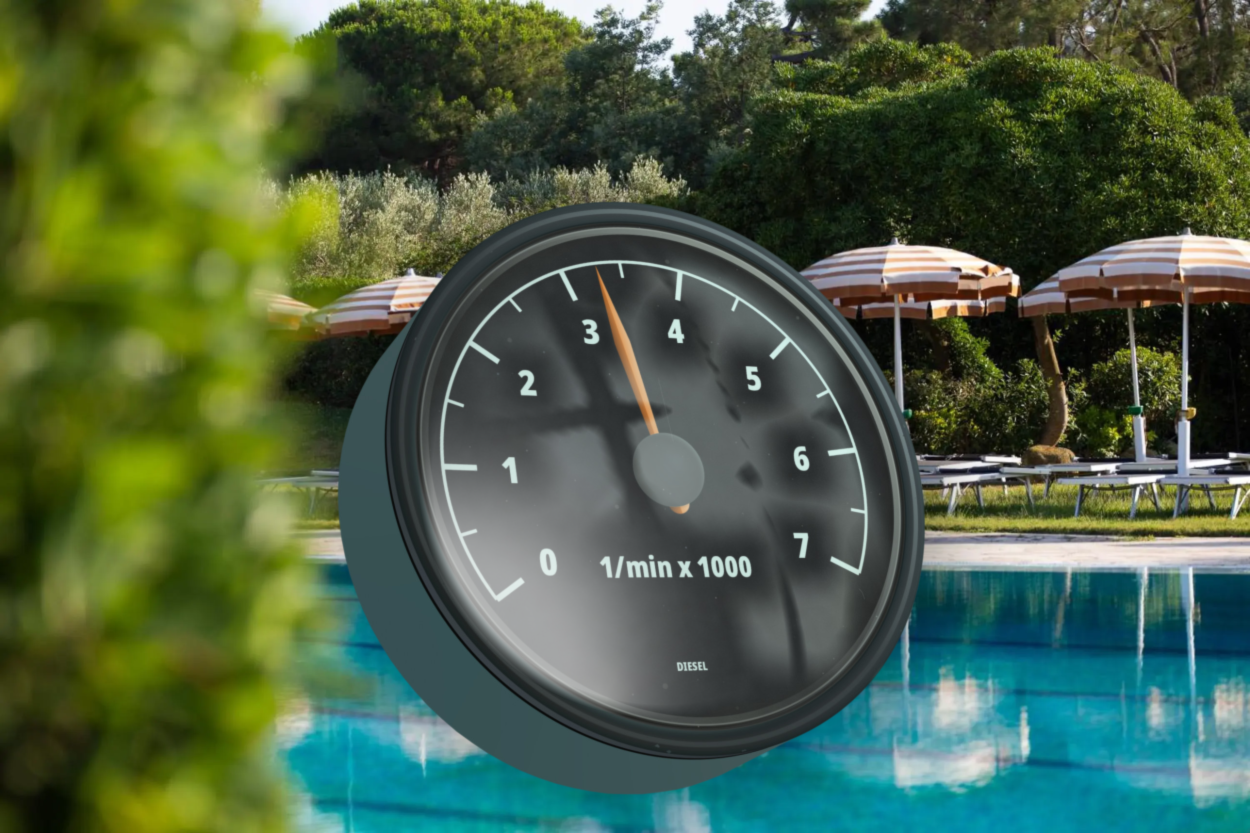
3250; rpm
